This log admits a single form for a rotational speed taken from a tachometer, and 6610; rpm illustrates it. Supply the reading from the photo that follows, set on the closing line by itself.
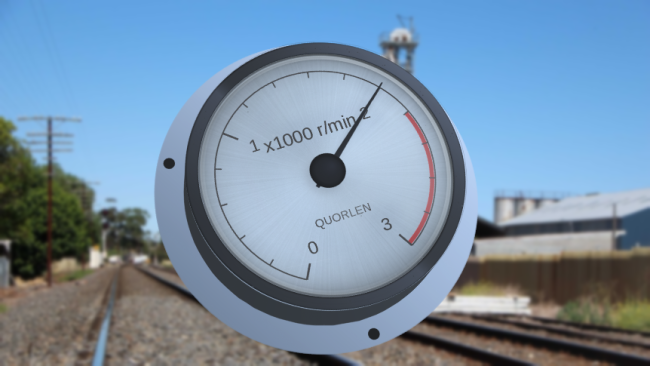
2000; rpm
